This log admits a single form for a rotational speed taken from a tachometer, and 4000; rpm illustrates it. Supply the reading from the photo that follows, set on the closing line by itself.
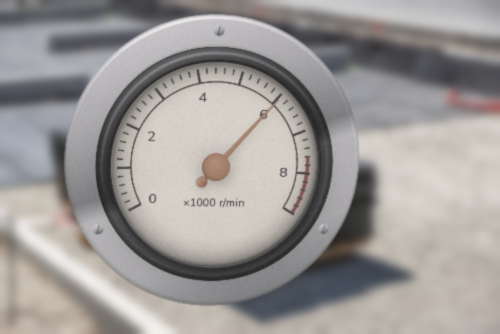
6000; rpm
